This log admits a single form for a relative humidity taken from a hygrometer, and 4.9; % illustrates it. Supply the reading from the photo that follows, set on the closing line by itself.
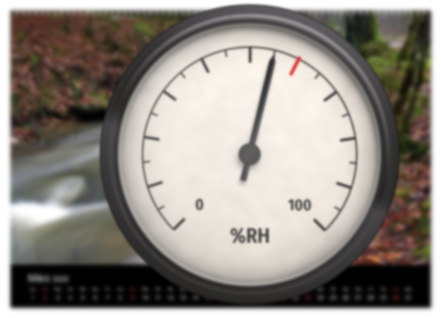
55; %
